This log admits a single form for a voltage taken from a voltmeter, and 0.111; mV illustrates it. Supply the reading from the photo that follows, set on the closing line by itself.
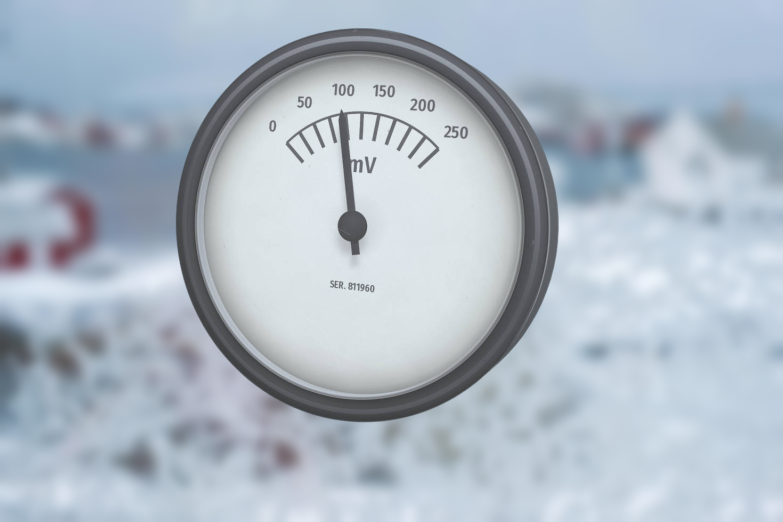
100; mV
